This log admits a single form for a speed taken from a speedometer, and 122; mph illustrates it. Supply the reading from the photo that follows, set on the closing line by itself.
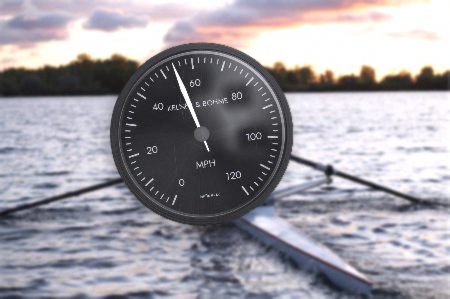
54; mph
